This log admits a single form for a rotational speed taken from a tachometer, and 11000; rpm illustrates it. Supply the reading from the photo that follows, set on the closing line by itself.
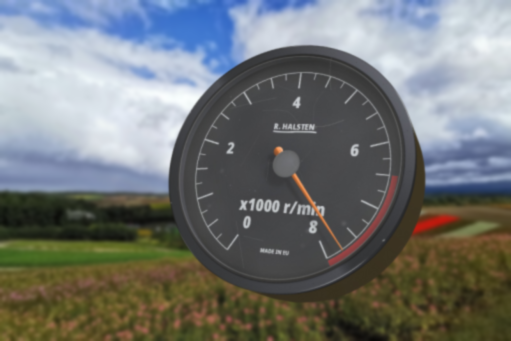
7750; rpm
